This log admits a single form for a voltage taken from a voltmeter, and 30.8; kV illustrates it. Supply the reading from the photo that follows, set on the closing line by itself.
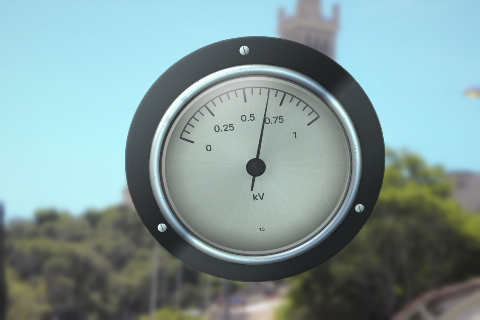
0.65; kV
